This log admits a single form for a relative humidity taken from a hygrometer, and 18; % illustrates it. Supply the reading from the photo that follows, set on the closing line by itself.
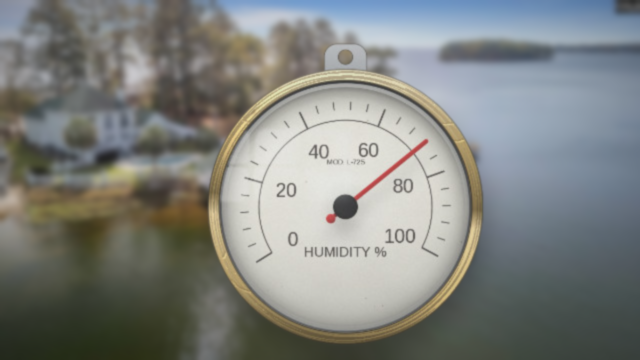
72; %
